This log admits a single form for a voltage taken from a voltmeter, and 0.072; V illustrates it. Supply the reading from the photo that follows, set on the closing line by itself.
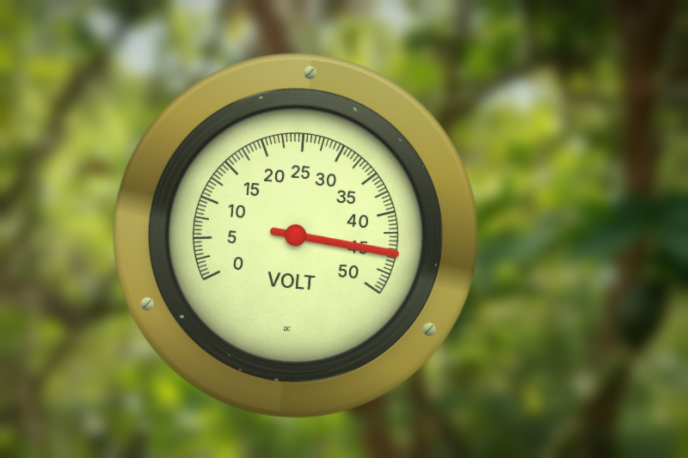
45; V
